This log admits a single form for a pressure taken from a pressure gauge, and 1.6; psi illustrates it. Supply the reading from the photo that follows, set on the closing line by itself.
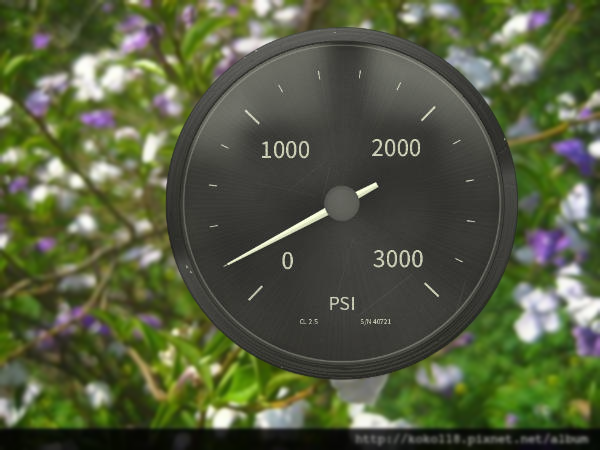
200; psi
